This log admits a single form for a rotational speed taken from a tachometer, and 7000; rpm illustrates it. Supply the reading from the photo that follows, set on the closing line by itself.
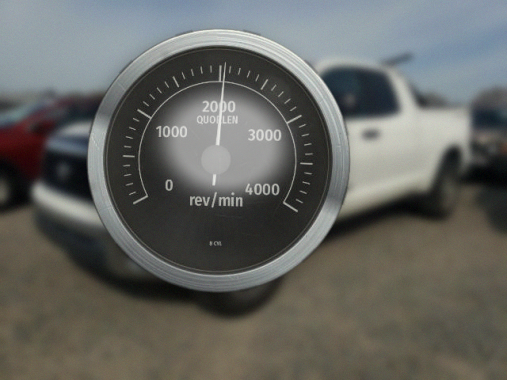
2050; rpm
